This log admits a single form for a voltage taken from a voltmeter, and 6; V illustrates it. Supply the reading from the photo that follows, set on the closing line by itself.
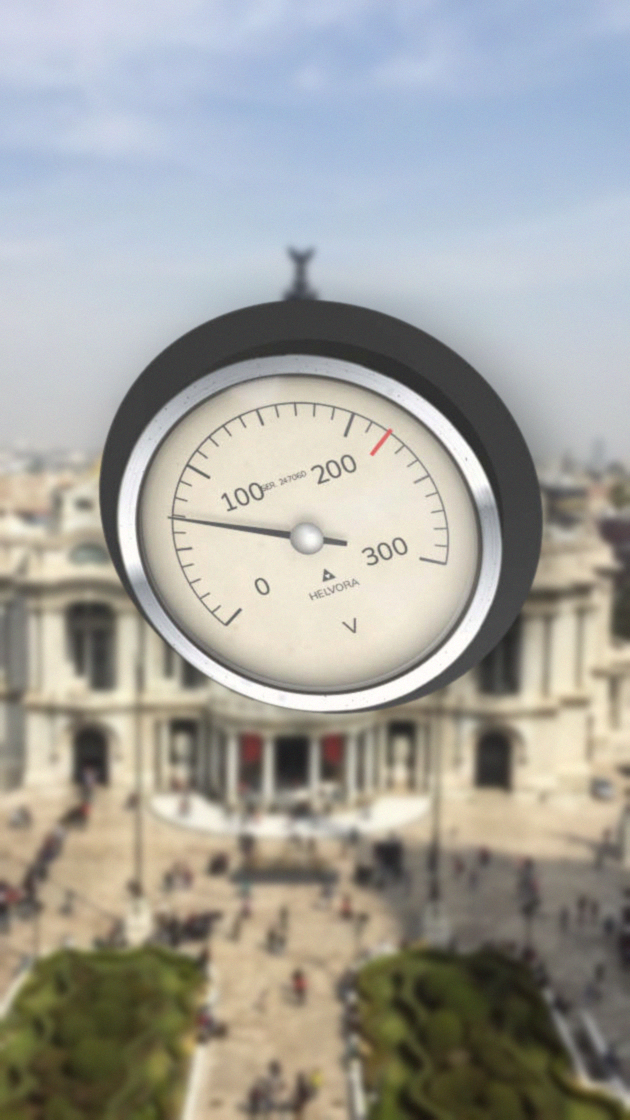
70; V
